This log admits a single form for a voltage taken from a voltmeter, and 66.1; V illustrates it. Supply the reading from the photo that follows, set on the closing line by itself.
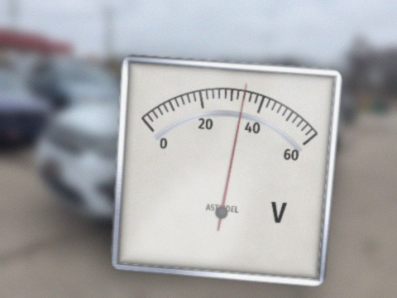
34; V
